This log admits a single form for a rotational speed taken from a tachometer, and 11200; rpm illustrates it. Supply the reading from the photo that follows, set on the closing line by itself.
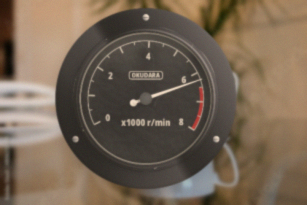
6250; rpm
